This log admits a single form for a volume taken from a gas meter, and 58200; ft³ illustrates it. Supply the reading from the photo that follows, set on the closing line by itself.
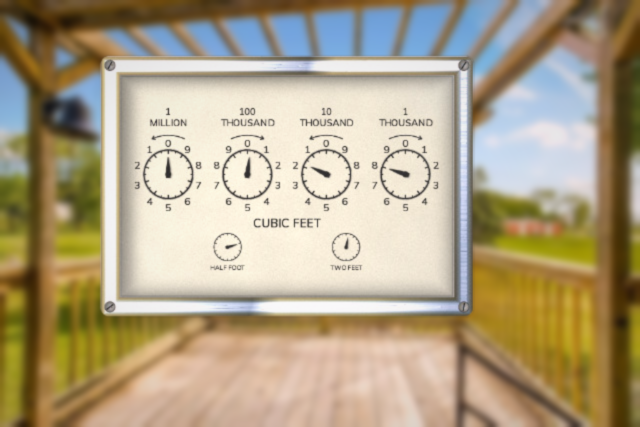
1800; ft³
